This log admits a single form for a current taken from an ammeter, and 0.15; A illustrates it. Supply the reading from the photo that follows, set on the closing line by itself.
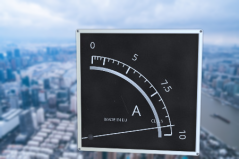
9.5; A
